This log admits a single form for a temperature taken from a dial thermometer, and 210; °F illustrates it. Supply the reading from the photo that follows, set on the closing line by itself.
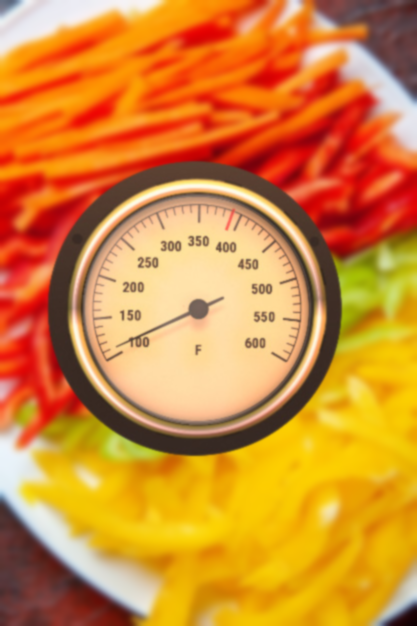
110; °F
